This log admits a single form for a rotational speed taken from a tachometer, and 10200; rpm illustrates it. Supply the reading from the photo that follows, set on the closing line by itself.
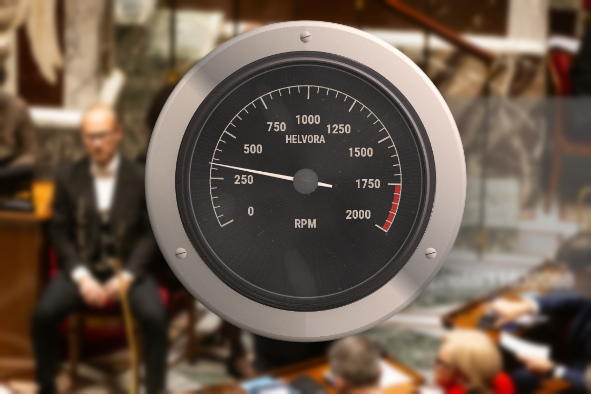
325; rpm
